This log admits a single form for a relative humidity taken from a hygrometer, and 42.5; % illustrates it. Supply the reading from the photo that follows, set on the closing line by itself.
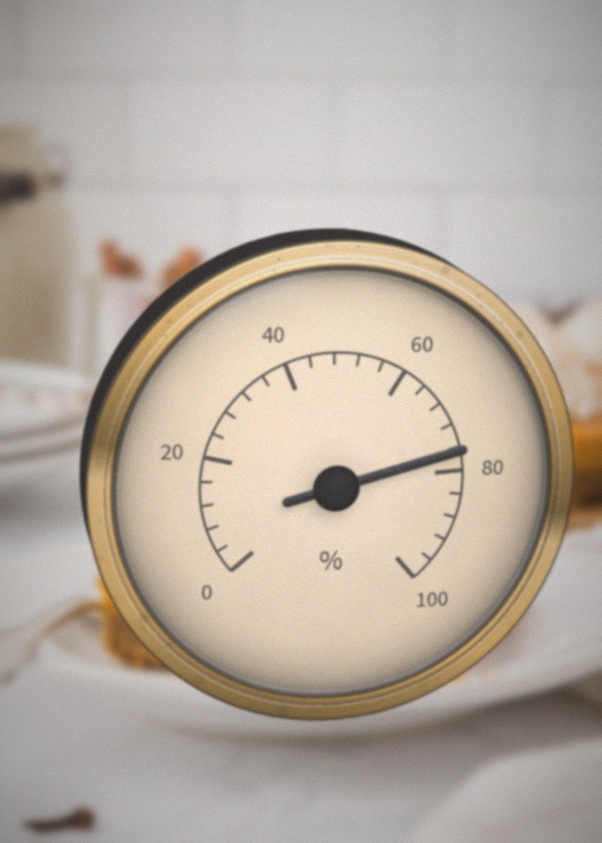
76; %
